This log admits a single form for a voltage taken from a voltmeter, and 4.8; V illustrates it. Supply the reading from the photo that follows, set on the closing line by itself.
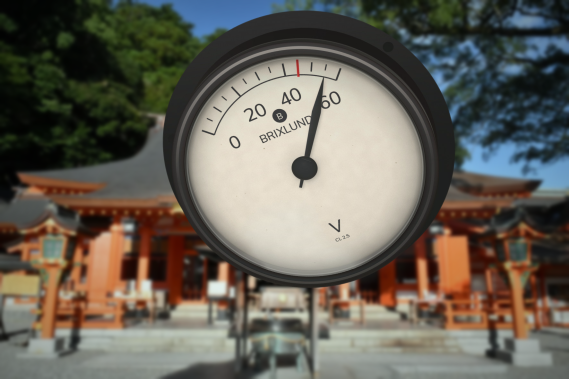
55; V
